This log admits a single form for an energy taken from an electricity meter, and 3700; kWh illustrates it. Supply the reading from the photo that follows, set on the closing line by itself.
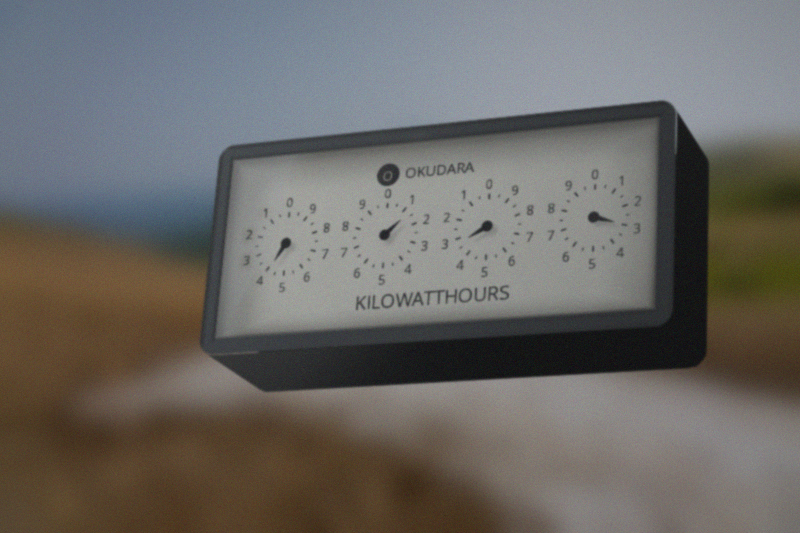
4133; kWh
